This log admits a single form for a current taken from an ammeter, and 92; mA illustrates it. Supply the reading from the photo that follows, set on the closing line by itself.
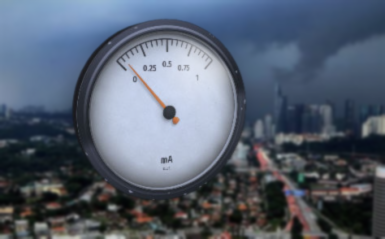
0.05; mA
